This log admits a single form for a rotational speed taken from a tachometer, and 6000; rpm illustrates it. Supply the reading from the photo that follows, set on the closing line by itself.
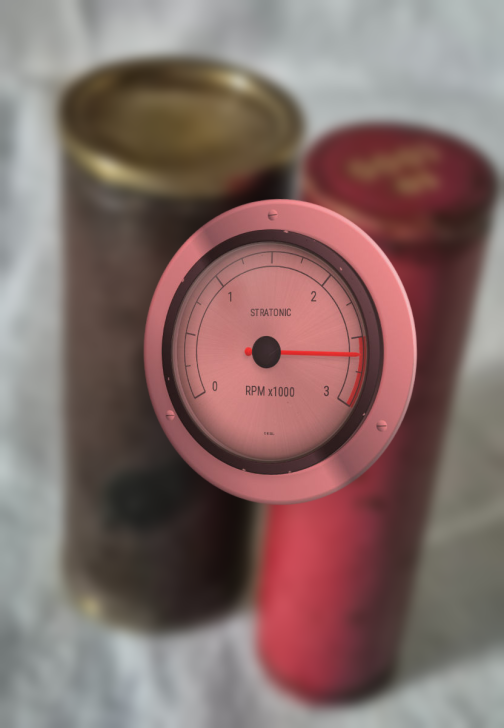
2625; rpm
